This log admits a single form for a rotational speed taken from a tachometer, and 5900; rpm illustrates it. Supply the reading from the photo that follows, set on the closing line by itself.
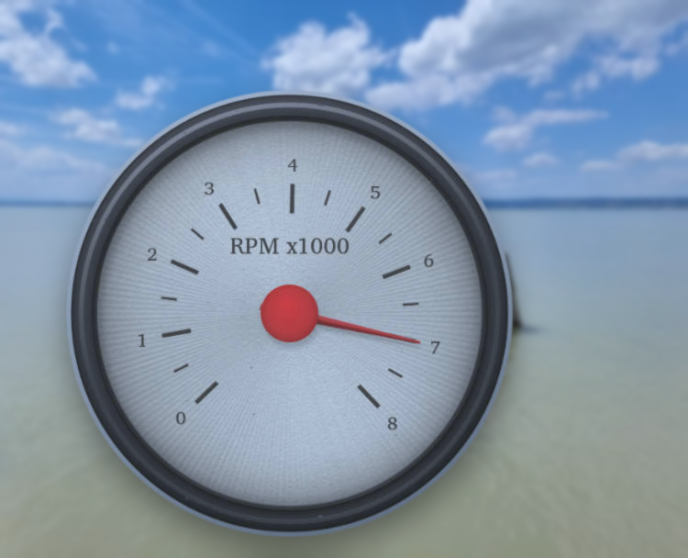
7000; rpm
